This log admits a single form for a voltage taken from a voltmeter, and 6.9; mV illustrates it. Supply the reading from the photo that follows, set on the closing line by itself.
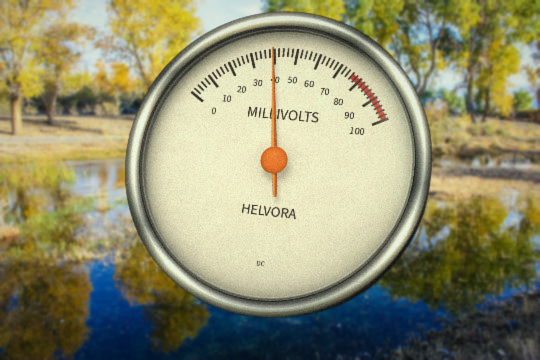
40; mV
